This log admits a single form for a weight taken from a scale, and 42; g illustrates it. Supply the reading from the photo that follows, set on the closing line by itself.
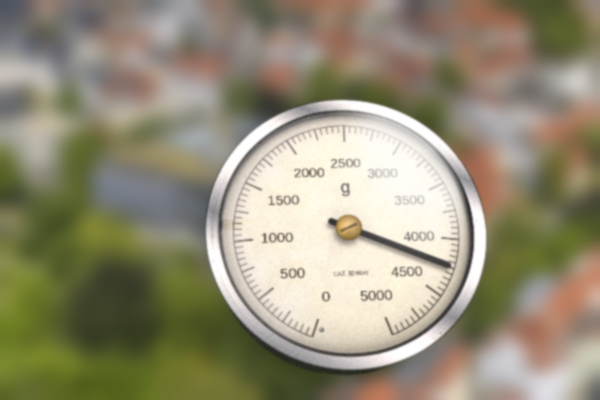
4250; g
